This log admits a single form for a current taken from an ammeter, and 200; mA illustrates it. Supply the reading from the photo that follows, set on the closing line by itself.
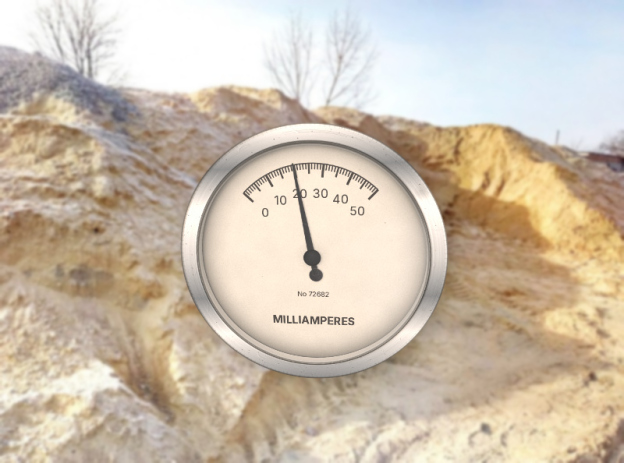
20; mA
